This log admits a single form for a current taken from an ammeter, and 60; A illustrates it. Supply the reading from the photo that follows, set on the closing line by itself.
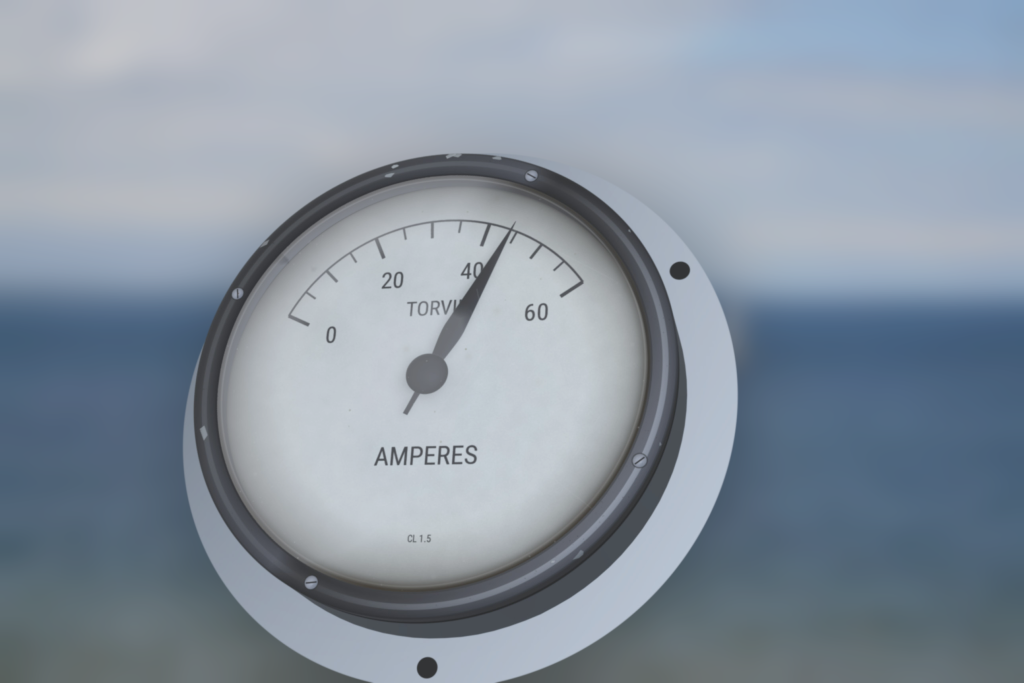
45; A
